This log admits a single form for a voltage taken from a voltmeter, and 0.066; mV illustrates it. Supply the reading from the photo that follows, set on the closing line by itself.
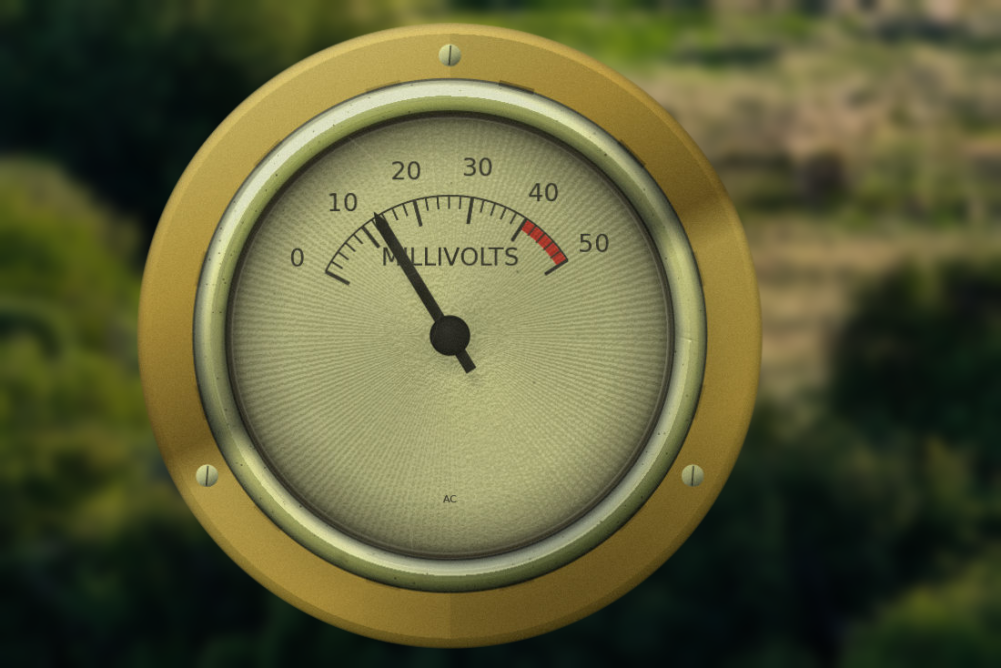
13; mV
